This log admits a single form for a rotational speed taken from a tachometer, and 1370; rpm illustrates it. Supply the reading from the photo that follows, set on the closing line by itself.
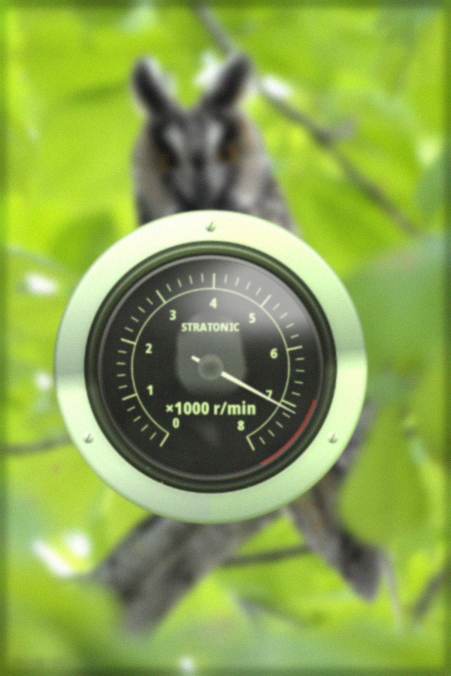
7100; rpm
